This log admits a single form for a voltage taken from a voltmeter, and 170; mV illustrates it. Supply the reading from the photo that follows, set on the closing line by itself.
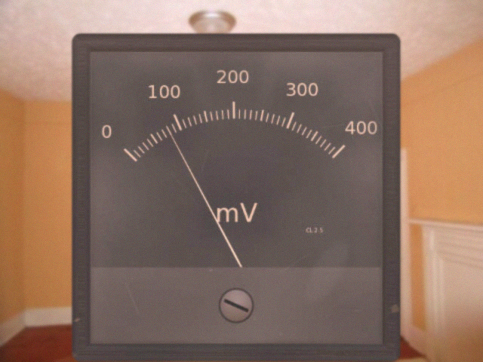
80; mV
